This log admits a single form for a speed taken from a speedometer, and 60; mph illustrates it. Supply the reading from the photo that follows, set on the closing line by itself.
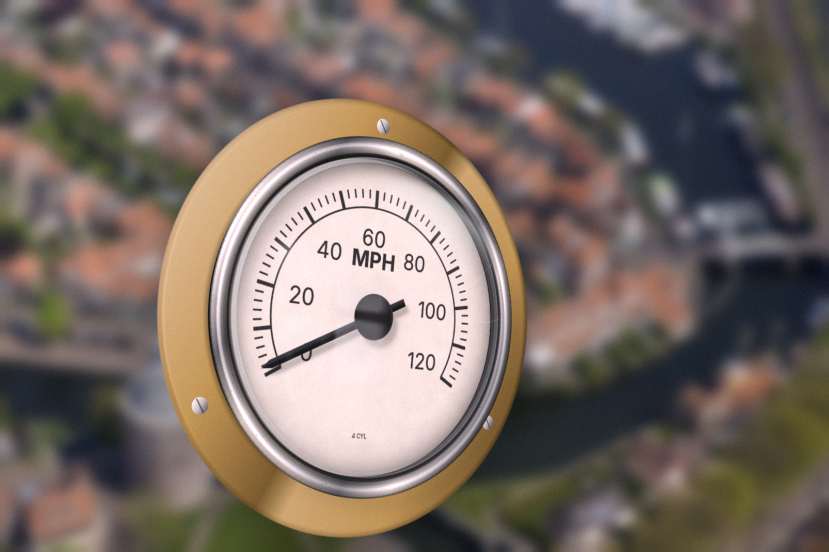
2; mph
